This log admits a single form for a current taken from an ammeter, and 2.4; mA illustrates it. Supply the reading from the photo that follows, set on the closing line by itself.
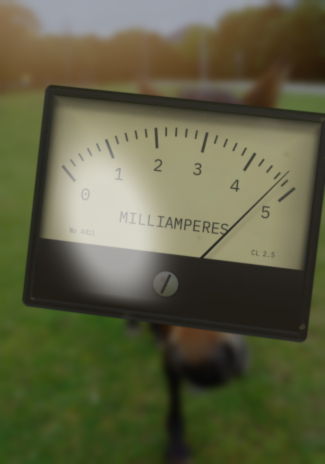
4.7; mA
